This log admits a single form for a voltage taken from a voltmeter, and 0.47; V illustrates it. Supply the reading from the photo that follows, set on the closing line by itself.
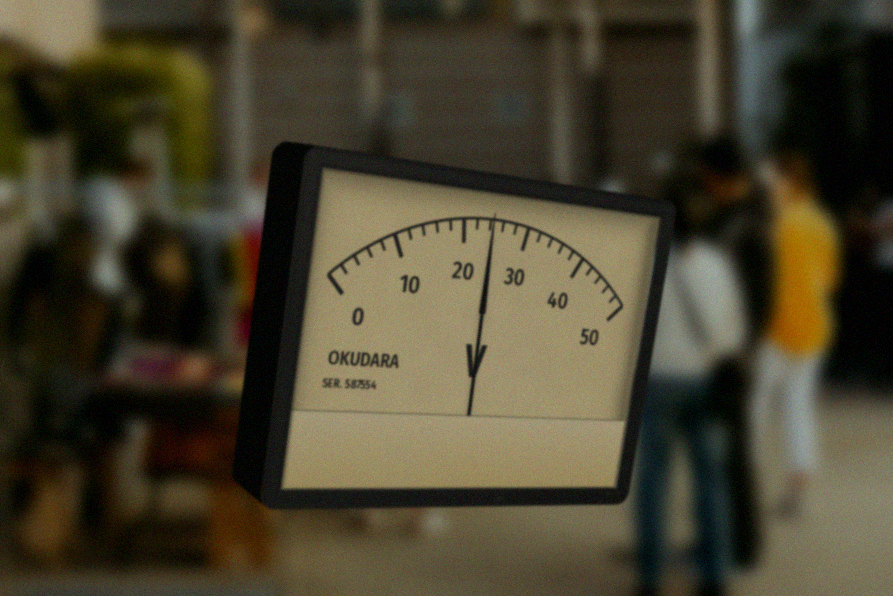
24; V
